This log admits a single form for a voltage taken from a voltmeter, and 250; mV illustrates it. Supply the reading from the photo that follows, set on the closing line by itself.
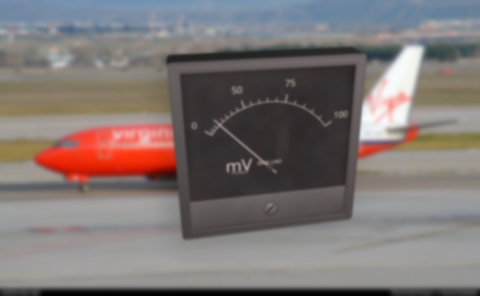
25; mV
